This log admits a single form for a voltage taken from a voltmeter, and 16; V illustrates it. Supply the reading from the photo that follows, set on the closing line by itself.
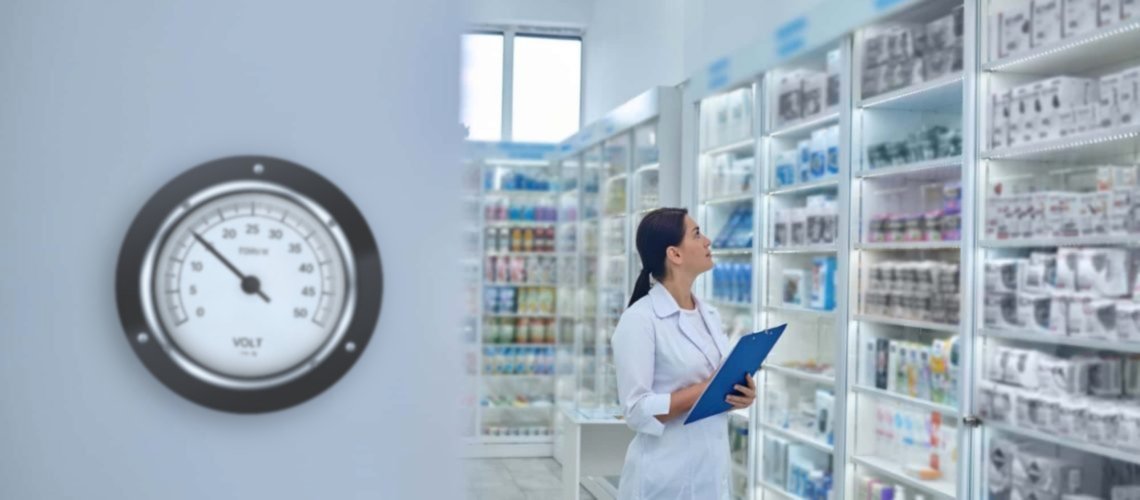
15; V
